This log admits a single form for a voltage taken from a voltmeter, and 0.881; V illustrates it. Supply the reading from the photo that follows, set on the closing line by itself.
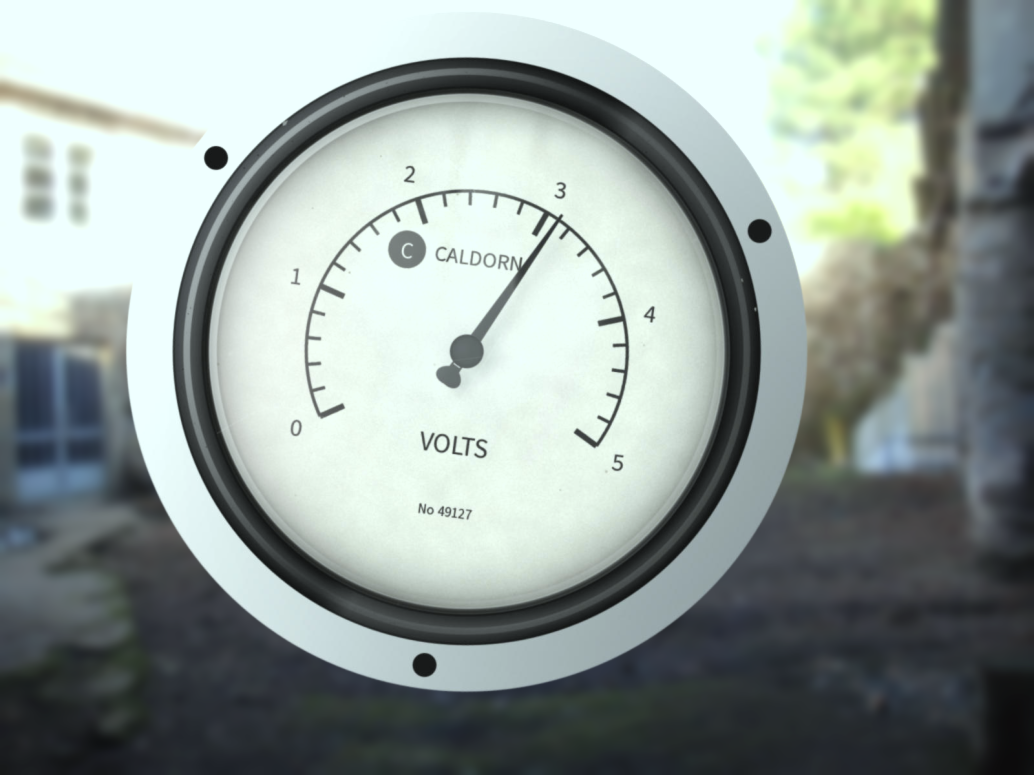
3.1; V
